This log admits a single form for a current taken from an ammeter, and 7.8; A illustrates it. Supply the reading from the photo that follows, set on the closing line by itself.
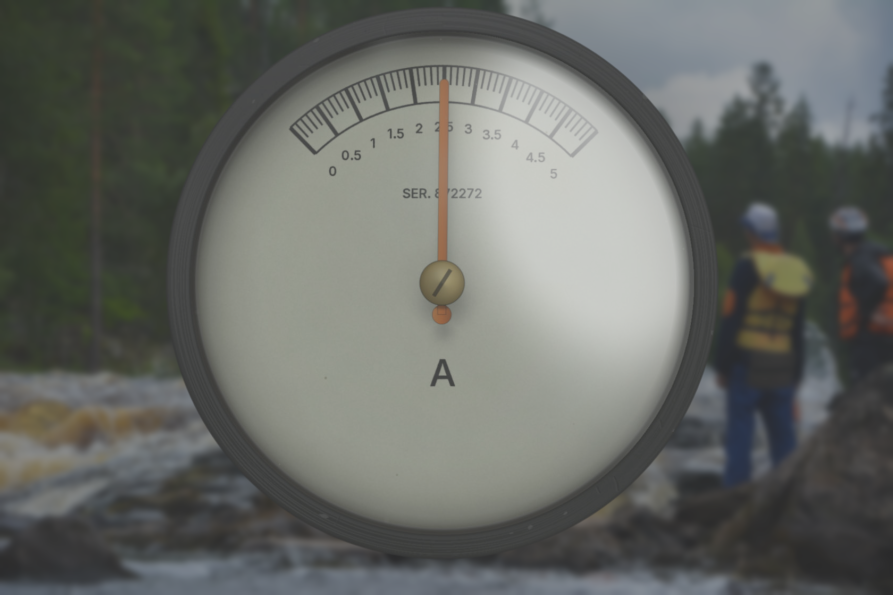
2.5; A
